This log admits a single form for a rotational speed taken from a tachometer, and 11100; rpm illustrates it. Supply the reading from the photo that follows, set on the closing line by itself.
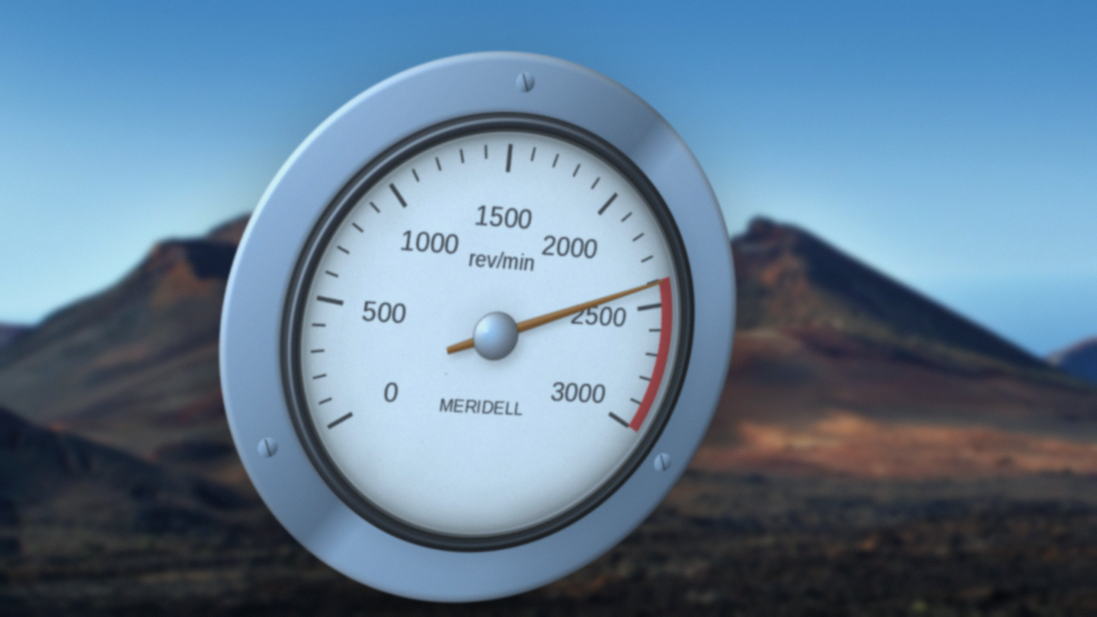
2400; rpm
